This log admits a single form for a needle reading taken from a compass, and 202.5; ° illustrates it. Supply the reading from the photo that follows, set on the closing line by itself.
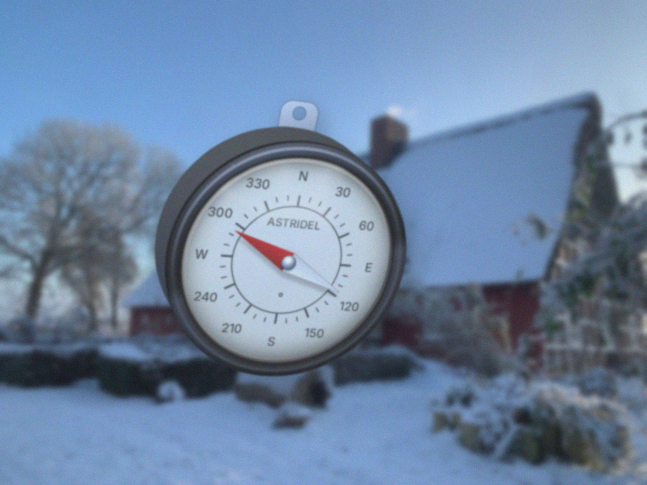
295; °
